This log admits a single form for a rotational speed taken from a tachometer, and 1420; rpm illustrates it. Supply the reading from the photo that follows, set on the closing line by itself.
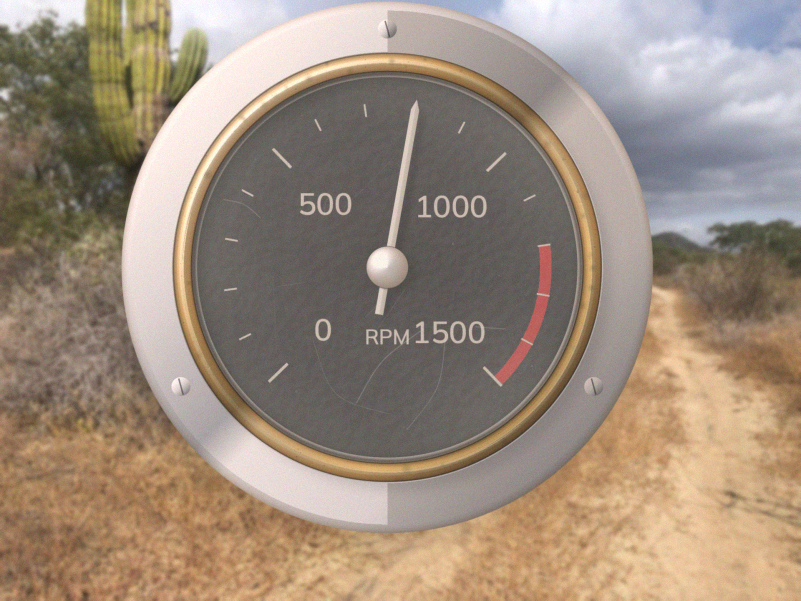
800; rpm
